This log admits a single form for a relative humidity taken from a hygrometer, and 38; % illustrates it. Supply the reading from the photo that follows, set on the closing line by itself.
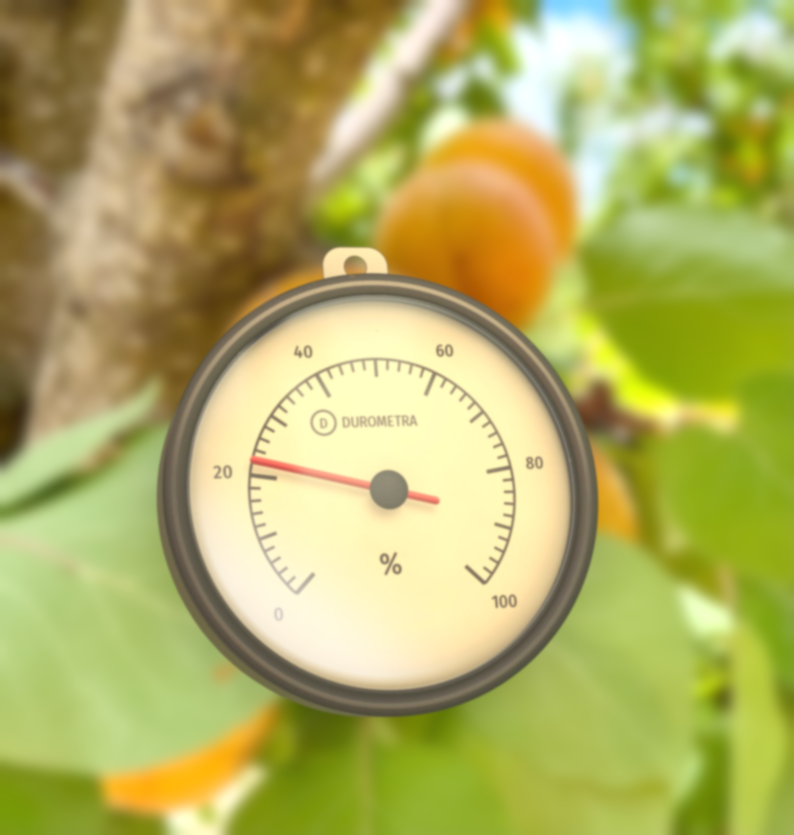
22; %
